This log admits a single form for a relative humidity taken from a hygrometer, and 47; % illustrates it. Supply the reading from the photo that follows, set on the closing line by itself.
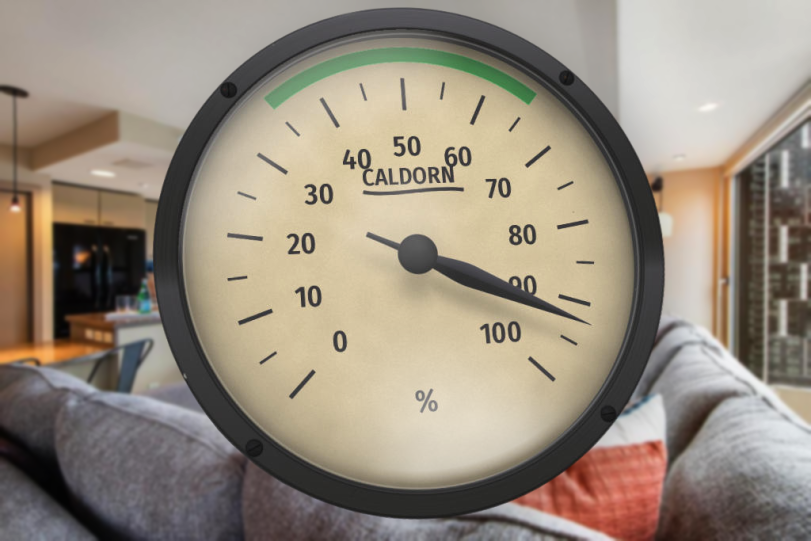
92.5; %
